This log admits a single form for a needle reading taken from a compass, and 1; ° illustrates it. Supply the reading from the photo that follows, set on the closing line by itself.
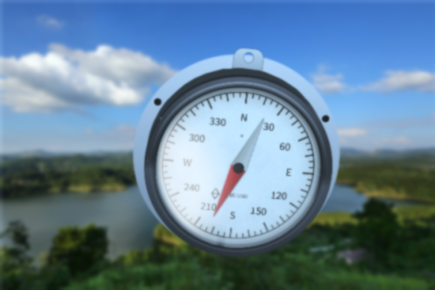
200; °
